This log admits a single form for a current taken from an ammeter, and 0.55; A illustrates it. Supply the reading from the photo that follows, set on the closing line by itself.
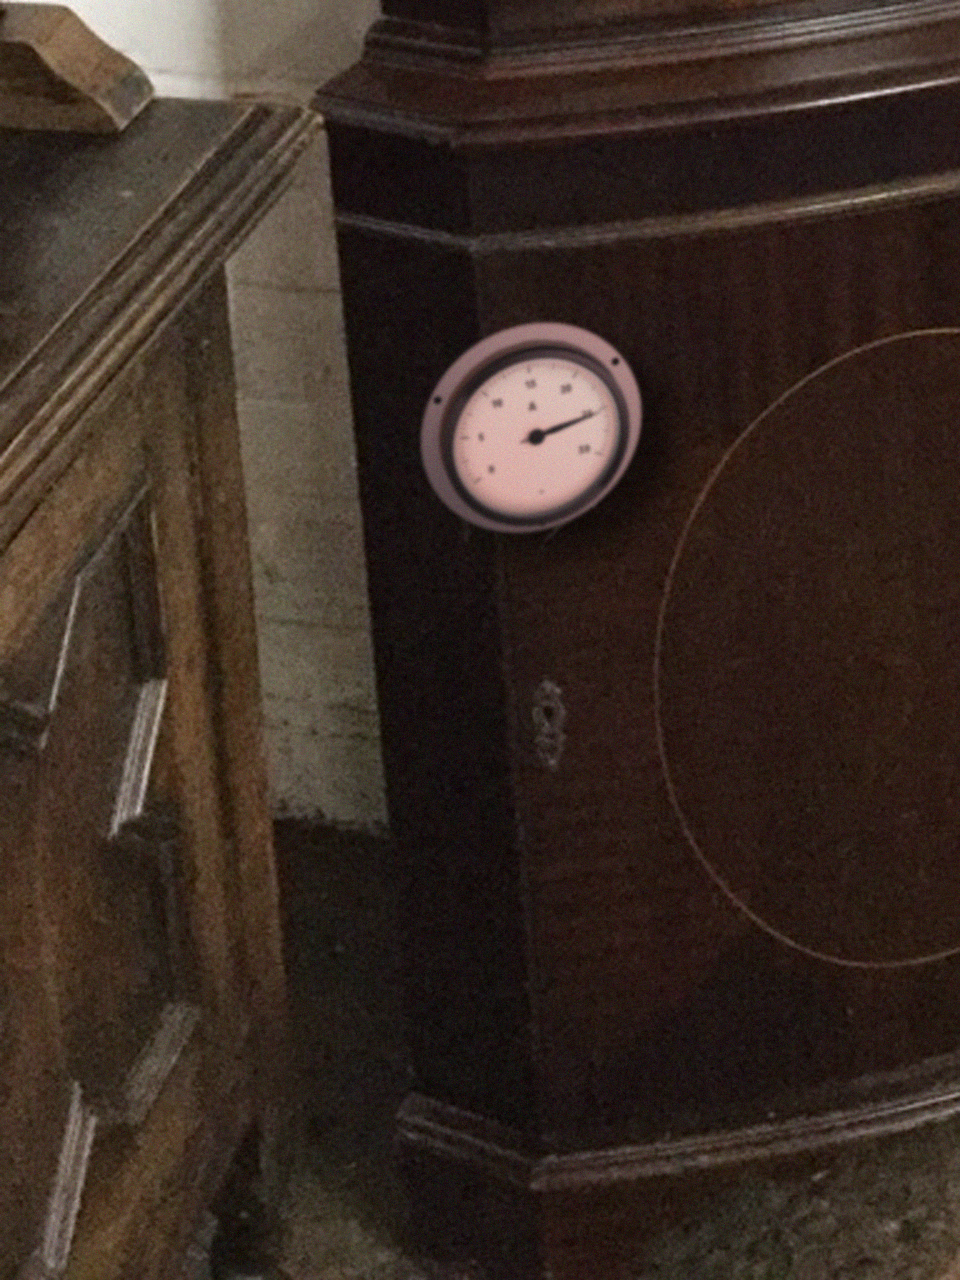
25; A
